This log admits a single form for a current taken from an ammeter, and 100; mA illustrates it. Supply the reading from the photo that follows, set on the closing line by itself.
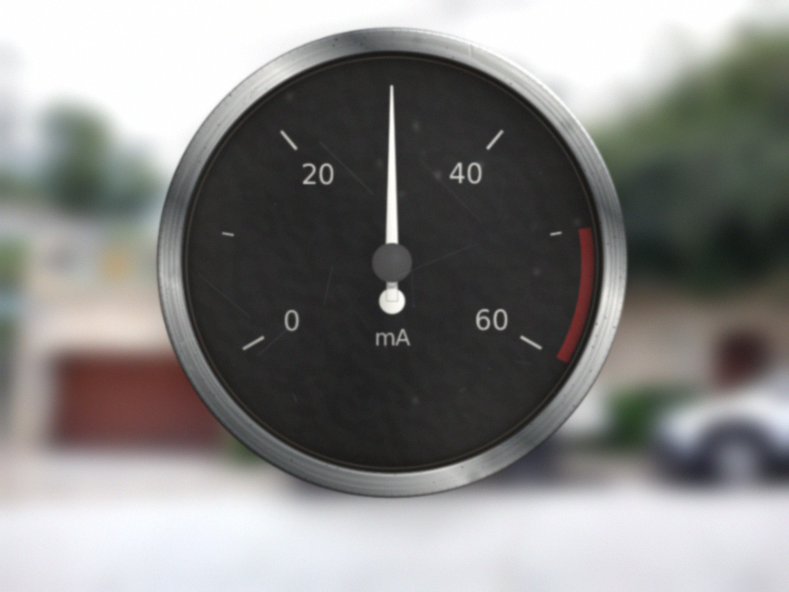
30; mA
